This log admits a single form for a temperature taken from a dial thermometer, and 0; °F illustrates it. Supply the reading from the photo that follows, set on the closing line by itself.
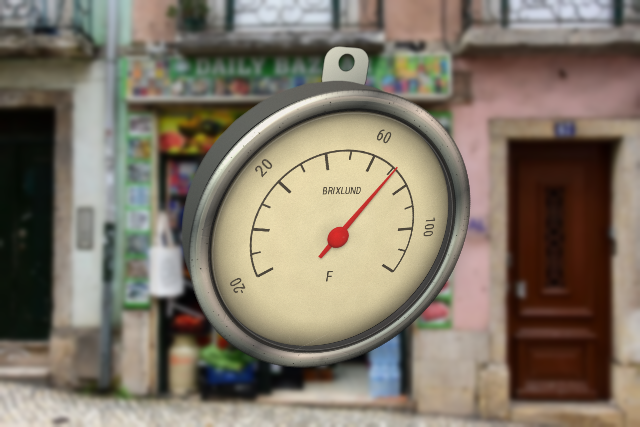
70; °F
